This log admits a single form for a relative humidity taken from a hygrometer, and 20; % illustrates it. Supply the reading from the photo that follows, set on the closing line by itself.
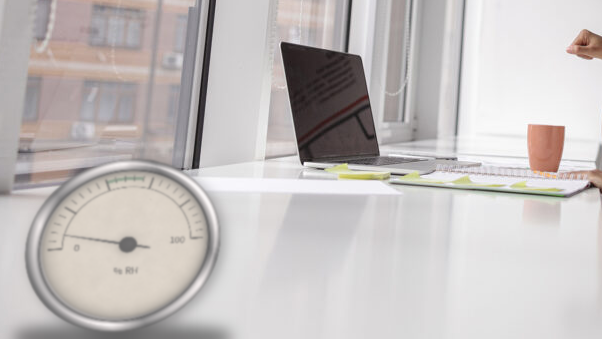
8; %
